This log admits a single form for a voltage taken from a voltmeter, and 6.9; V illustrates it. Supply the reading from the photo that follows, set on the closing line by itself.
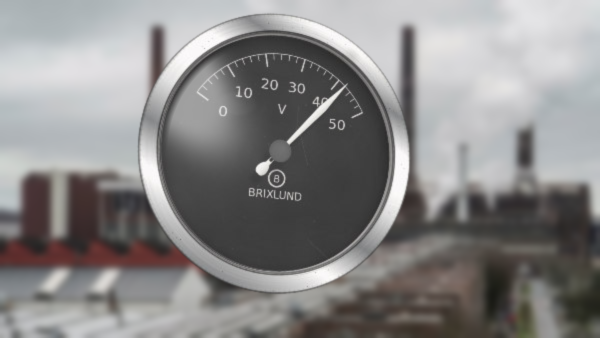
42; V
